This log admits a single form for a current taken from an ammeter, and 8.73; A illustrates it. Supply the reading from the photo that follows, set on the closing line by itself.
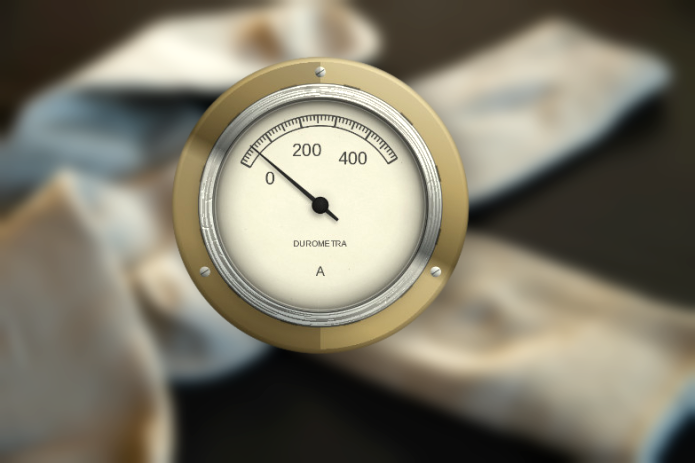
50; A
